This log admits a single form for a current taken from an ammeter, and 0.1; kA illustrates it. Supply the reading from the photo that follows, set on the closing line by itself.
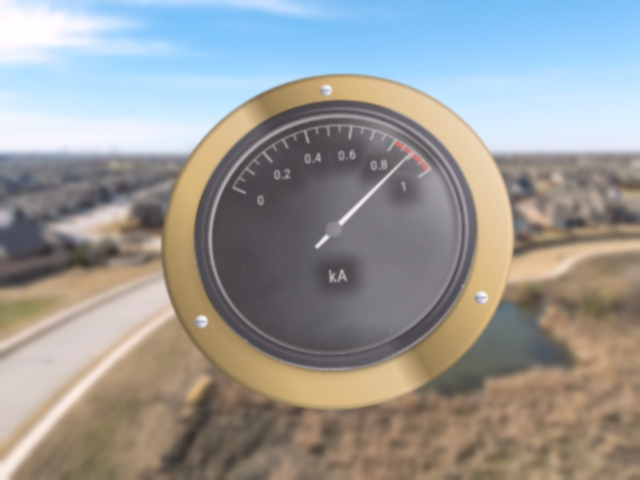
0.9; kA
